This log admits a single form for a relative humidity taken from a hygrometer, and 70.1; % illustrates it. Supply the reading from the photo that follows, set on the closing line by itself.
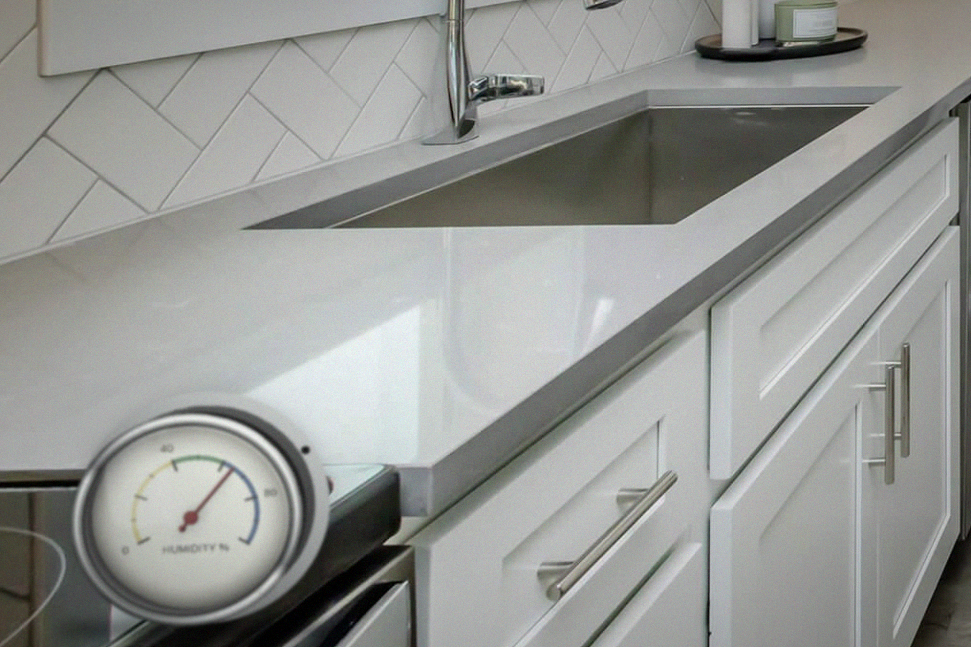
65; %
